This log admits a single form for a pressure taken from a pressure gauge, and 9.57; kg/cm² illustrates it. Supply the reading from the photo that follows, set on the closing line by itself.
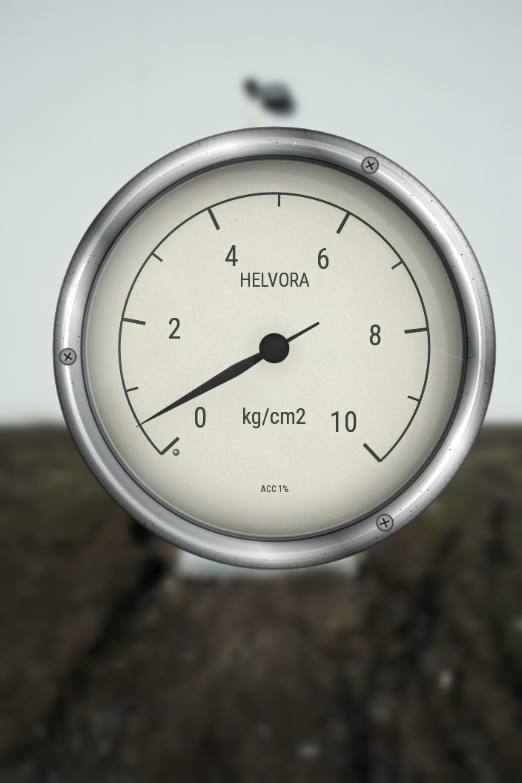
0.5; kg/cm²
